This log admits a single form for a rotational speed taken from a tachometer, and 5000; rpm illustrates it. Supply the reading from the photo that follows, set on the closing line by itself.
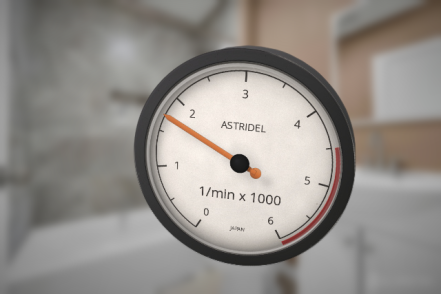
1750; rpm
